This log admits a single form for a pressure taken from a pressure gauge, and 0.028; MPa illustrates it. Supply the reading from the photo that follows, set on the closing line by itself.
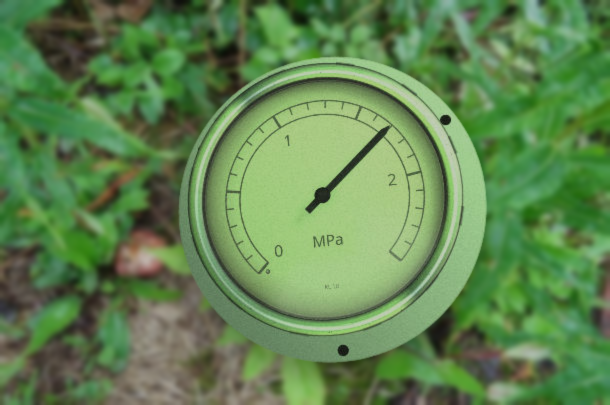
1.7; MPa
